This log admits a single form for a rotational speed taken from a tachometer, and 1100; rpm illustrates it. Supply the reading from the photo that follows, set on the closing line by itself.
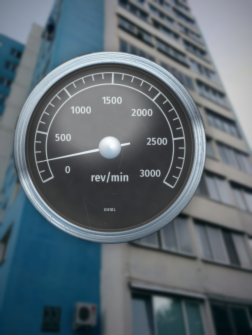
200; rpm
